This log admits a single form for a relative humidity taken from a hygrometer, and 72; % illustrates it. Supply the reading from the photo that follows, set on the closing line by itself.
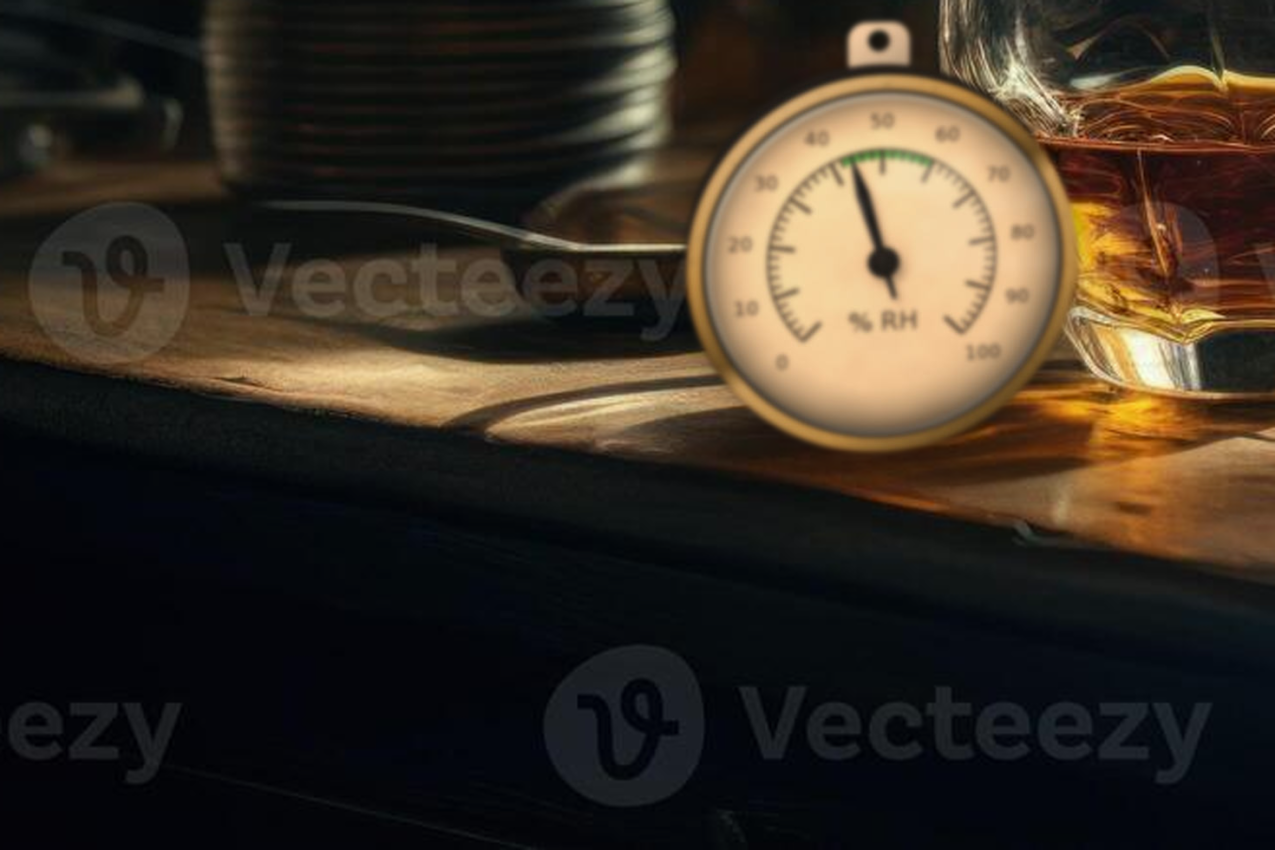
44; %
